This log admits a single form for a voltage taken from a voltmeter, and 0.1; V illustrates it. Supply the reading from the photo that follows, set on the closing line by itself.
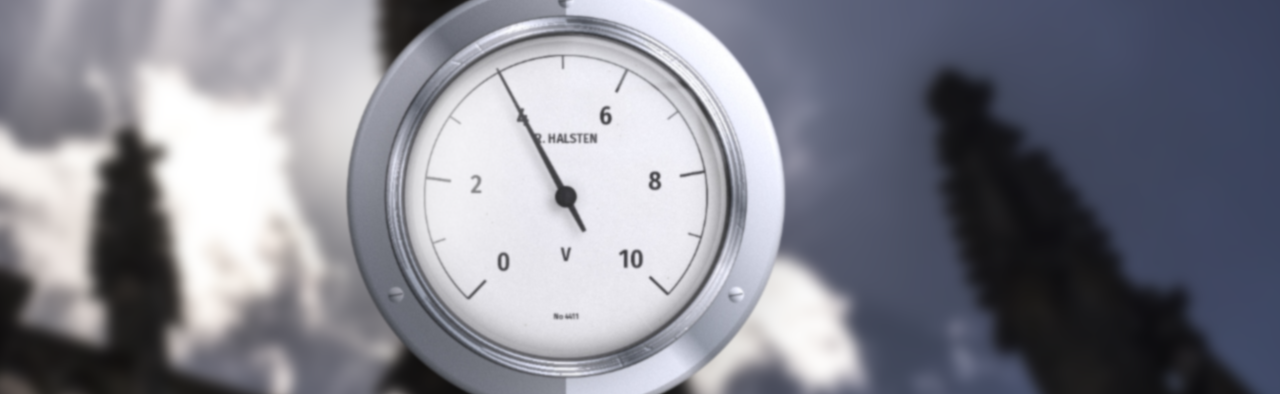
4; V
